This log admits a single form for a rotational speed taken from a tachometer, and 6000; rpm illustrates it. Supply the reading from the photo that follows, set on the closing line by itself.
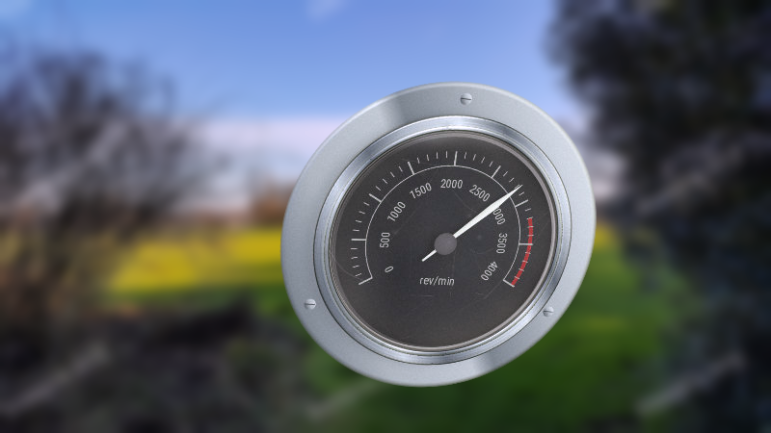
2800; rpm
